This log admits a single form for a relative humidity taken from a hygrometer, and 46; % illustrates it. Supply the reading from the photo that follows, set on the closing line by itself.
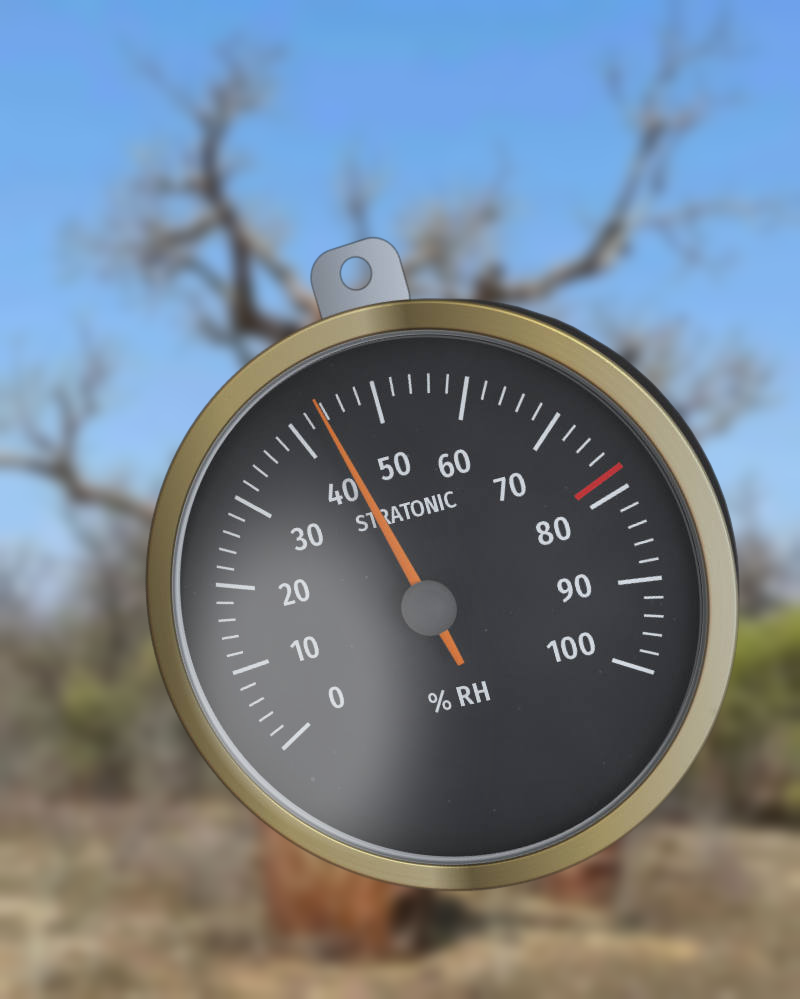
44; %
